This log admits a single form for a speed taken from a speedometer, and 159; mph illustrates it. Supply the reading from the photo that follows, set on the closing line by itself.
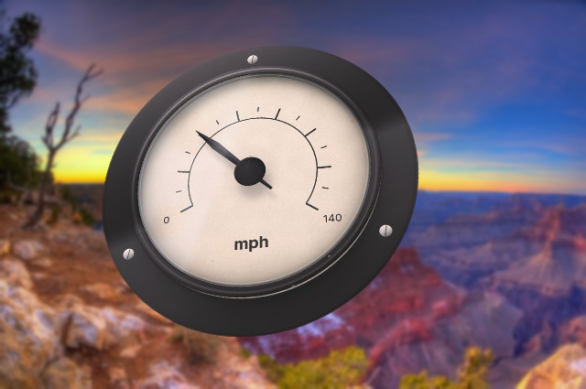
40; mph
